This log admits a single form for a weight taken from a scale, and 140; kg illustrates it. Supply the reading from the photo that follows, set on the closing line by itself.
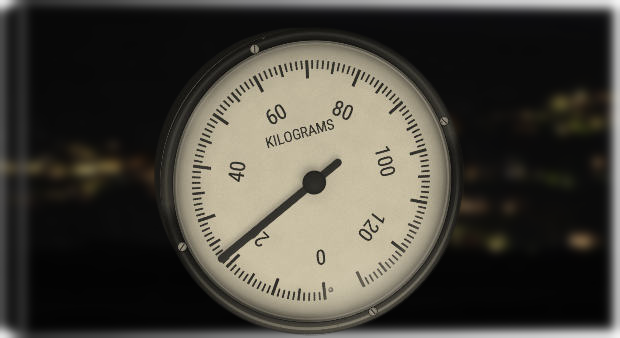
22; kg
